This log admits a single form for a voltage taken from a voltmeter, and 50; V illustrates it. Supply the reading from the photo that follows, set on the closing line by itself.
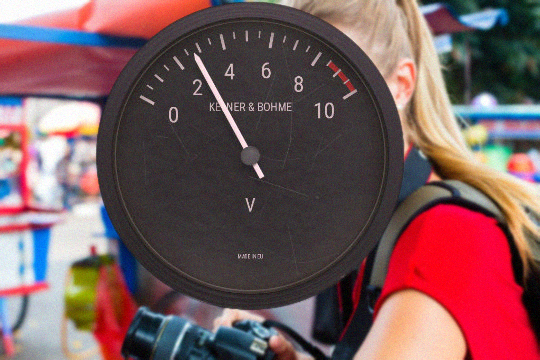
2.75; V
